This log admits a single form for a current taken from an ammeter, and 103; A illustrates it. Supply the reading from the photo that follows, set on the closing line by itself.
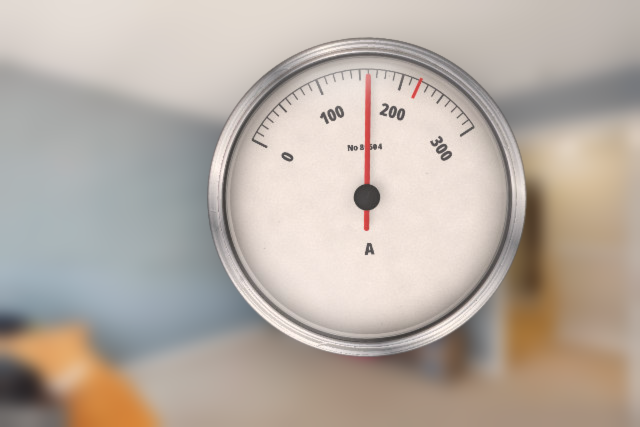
160; A
